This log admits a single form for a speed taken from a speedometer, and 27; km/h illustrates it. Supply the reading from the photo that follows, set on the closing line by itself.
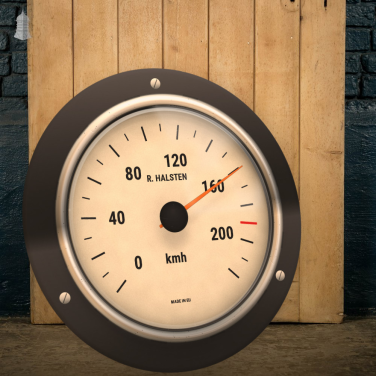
160; km/h
